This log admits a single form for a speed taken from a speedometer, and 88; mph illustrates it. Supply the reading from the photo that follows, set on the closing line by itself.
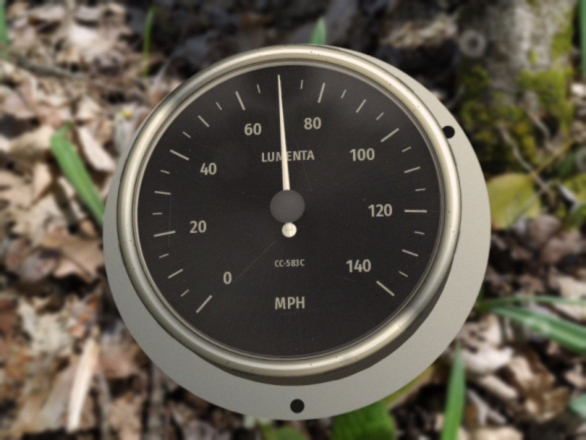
70; mph
